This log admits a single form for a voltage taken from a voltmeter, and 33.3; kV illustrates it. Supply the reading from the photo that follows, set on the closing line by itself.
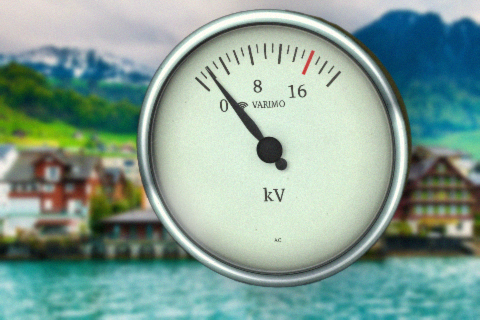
2; kV
